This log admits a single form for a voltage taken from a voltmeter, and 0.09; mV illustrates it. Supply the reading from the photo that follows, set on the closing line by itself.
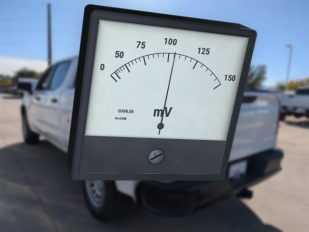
105; mV
